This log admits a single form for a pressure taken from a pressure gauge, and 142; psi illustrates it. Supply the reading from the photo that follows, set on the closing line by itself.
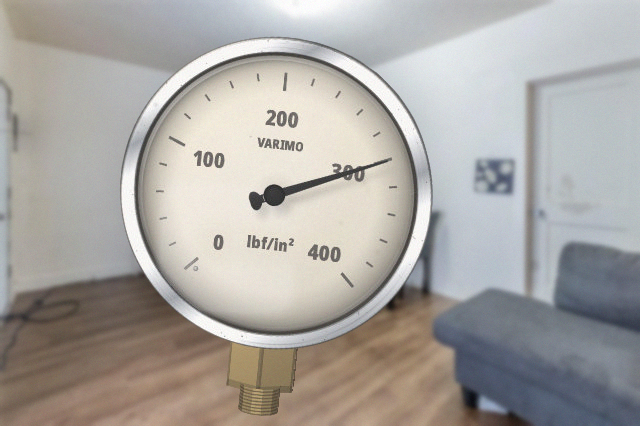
300; psi
